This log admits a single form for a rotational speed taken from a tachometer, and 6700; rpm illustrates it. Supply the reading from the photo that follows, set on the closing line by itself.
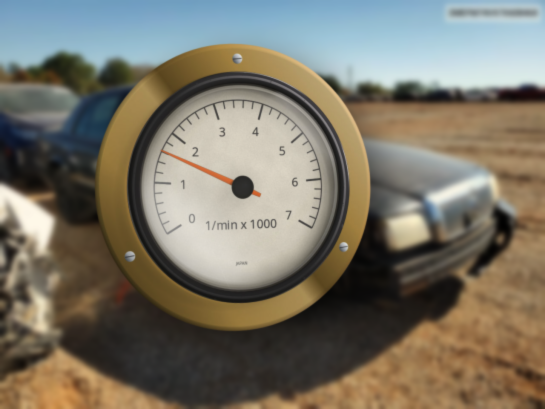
1600; rpm
